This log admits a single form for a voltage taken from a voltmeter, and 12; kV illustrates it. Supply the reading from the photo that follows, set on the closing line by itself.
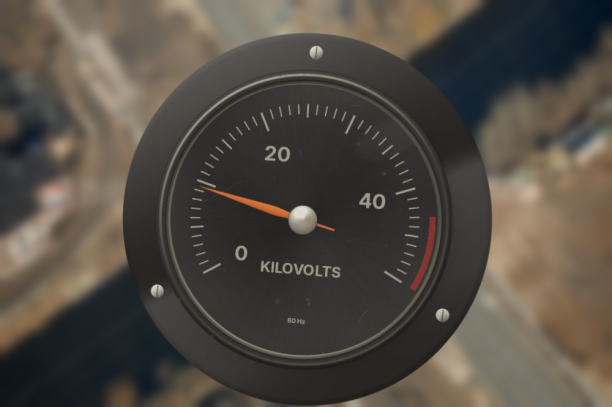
9.5; kV
